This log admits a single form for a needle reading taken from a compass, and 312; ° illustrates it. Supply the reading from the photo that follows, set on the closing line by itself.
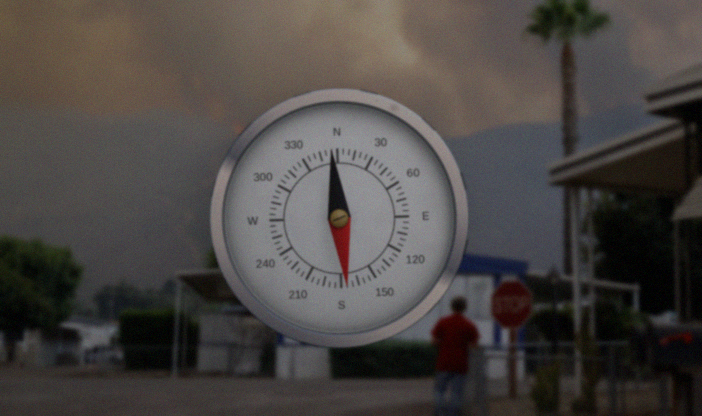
175; °
